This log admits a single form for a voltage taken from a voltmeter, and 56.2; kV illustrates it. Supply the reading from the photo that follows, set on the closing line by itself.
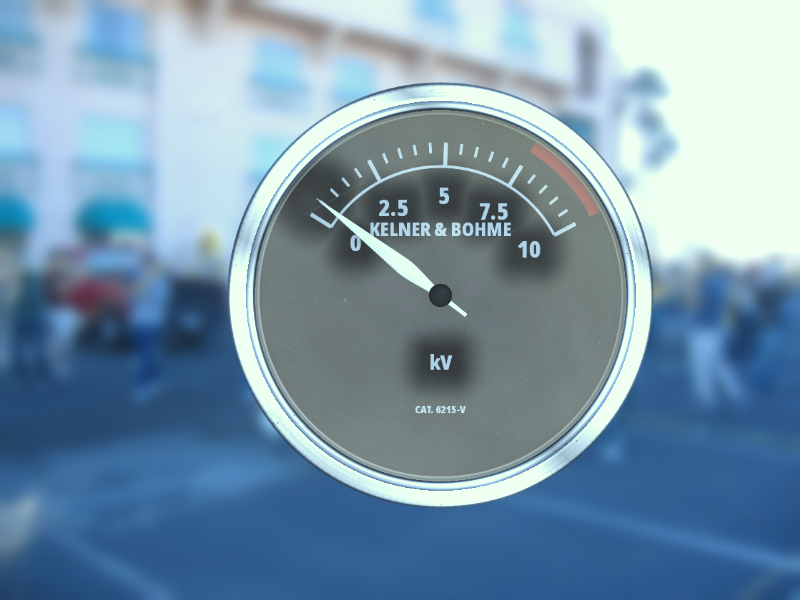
0.5; kV
